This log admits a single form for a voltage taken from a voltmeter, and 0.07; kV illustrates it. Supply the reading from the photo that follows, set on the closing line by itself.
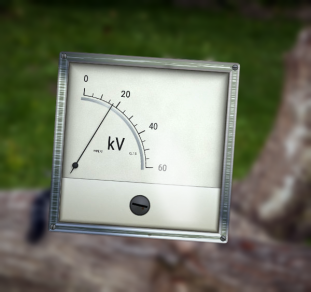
17.5; kV
